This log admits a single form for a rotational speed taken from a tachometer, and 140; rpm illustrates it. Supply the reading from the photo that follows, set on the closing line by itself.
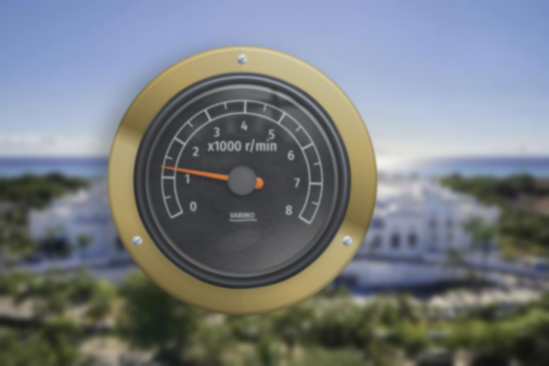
1250; rpm
